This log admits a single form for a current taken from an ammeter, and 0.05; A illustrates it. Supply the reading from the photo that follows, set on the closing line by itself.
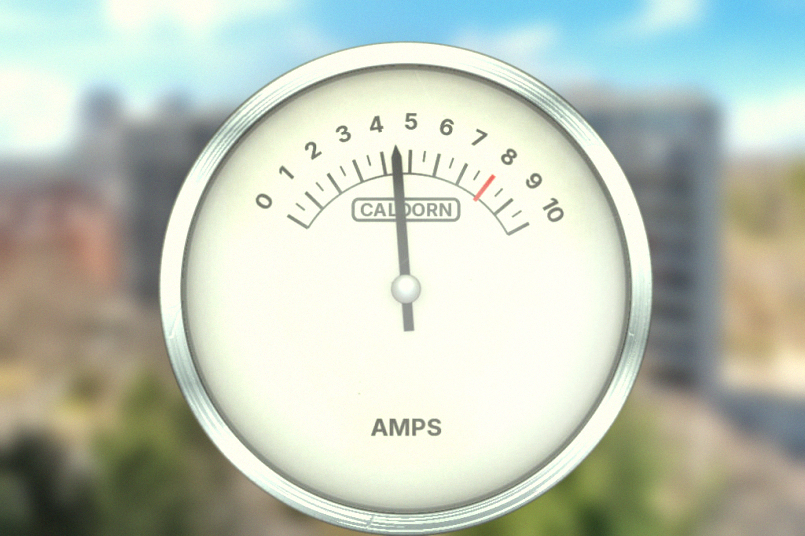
4.5; A
